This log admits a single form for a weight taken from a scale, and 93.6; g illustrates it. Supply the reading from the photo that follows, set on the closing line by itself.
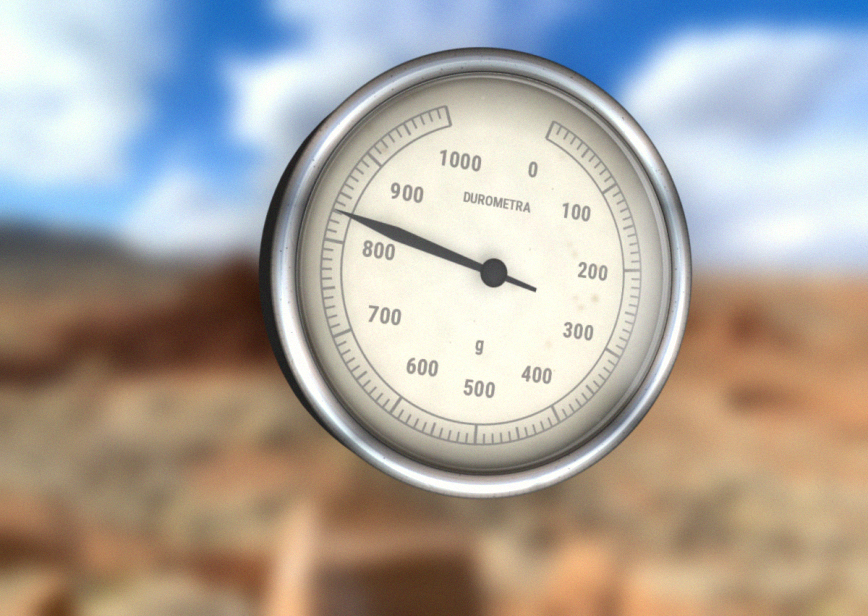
830; g
